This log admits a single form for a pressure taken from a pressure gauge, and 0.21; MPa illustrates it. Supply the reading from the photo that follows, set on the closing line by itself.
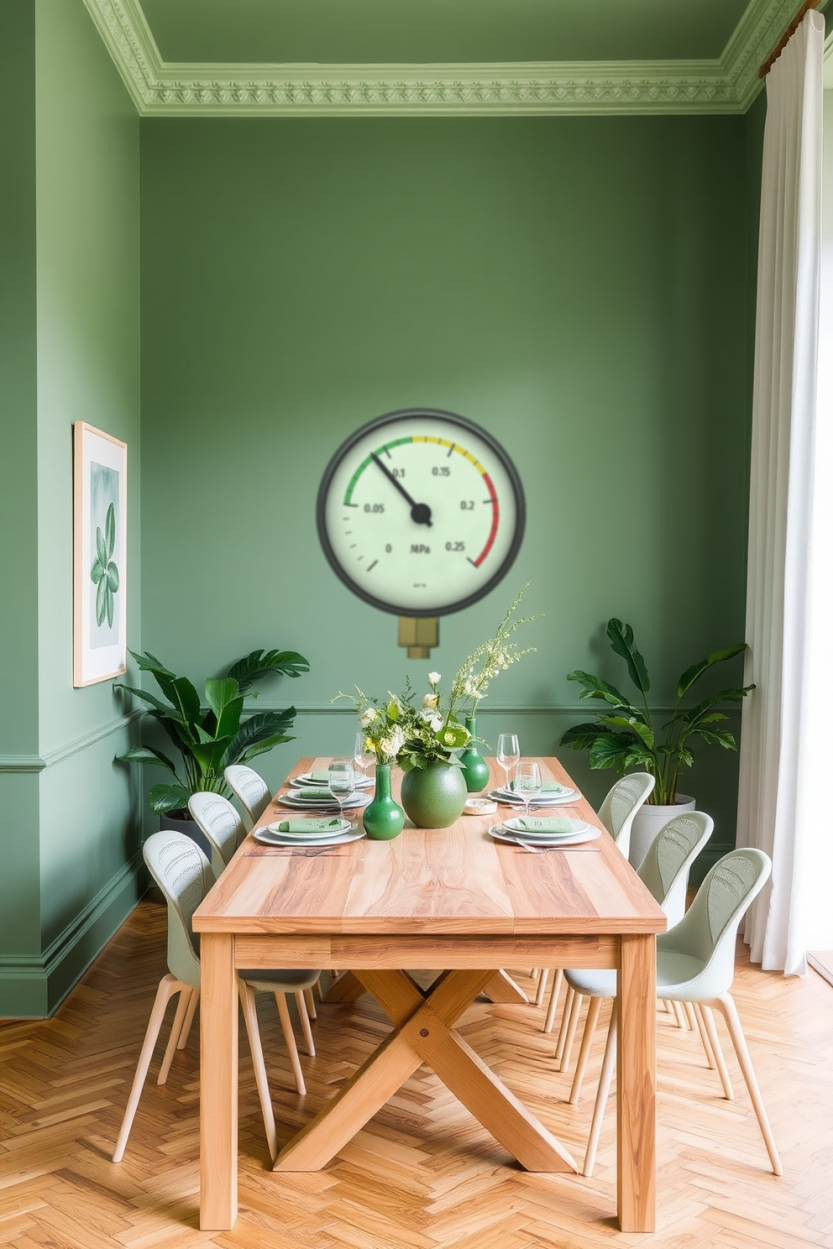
0.09; MPa
